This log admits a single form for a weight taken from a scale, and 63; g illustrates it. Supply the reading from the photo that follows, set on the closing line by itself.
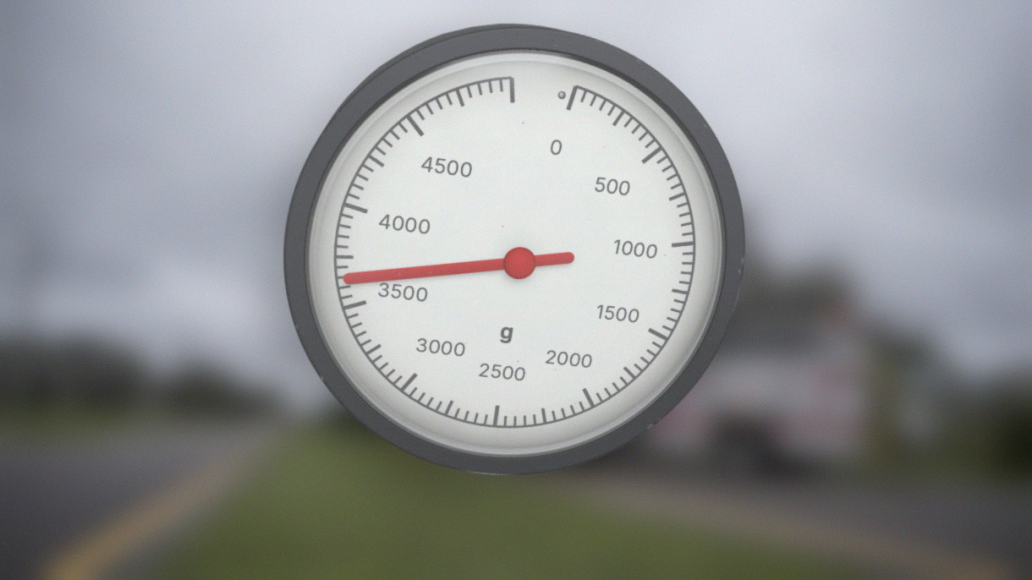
3650; g
